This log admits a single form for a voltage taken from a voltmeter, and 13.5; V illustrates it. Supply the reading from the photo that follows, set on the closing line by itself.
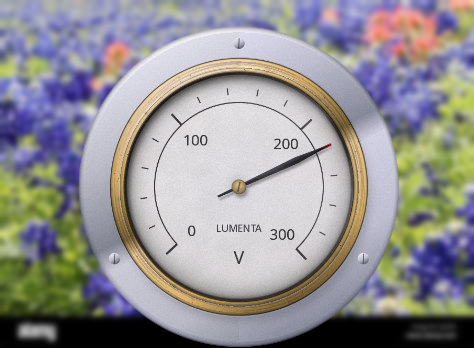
220; V
